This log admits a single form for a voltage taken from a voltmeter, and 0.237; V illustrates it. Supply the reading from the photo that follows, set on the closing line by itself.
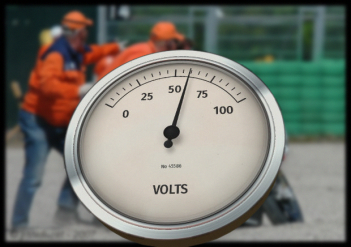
60; V
